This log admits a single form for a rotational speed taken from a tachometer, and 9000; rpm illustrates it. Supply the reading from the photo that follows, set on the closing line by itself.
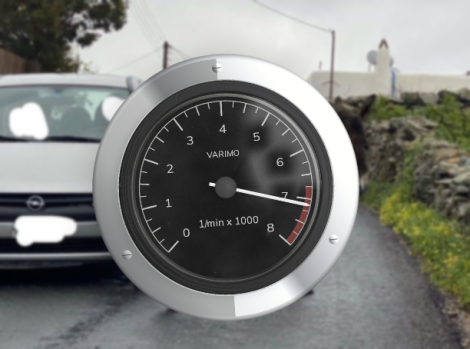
7125; rpm
